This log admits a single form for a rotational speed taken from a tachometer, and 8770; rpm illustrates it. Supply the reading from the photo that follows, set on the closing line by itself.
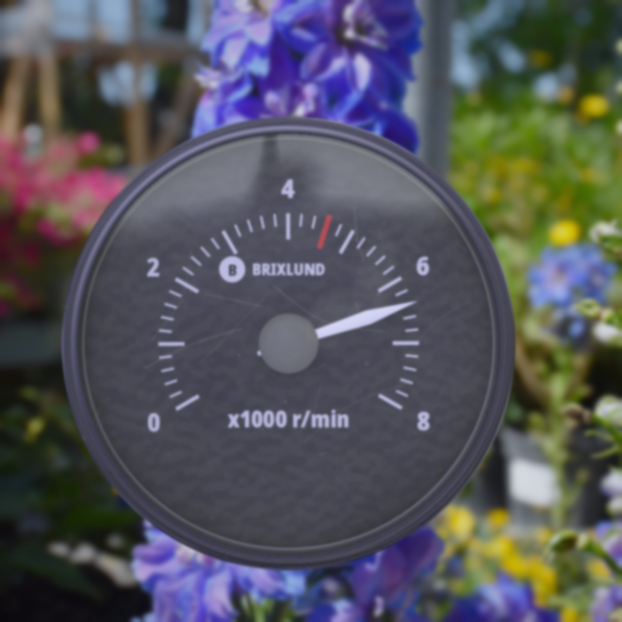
6400; rpm
